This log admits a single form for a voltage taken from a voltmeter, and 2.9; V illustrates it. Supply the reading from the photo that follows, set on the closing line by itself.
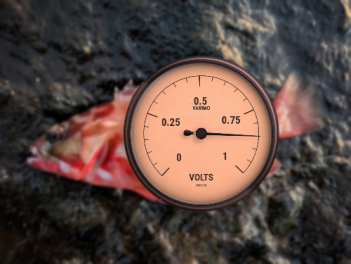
0.85; V
